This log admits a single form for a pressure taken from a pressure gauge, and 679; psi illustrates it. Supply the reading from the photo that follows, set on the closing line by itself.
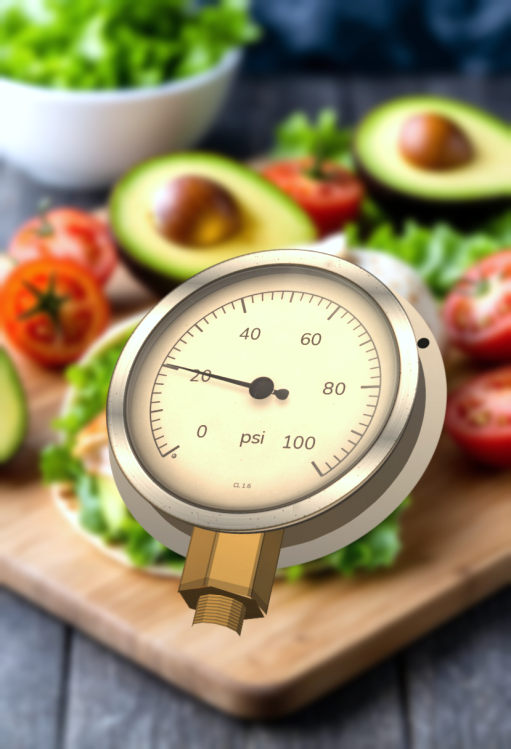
20; psi
